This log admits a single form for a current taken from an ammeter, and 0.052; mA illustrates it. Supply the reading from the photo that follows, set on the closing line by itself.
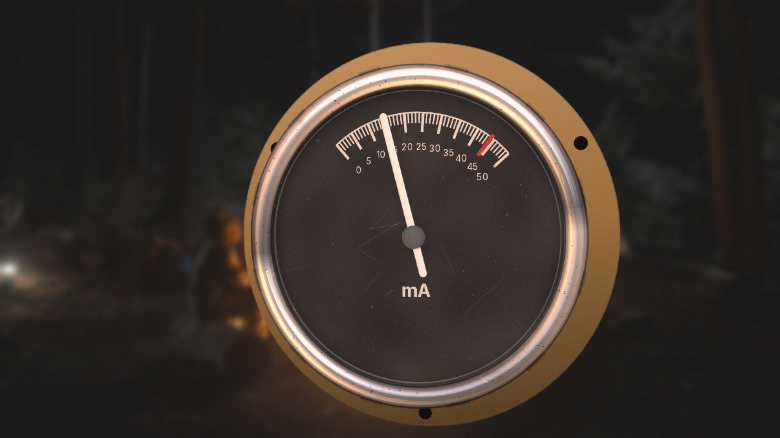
15; mA
